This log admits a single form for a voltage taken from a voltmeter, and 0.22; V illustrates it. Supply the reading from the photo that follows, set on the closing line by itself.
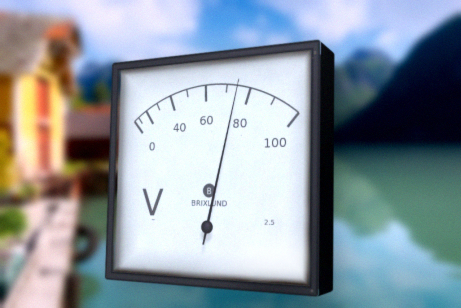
75; V
